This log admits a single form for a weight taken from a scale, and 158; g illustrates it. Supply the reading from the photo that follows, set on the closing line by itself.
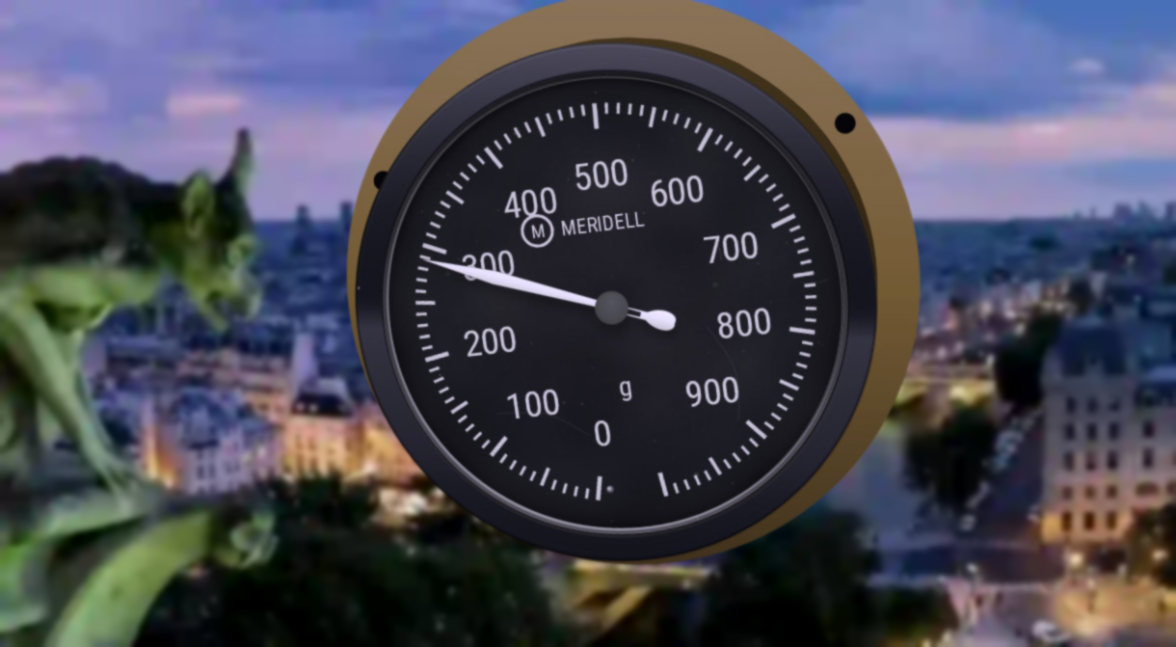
290; g
